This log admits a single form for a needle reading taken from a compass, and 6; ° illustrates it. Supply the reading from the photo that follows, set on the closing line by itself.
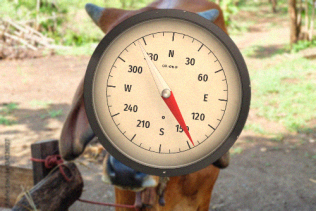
145; °
